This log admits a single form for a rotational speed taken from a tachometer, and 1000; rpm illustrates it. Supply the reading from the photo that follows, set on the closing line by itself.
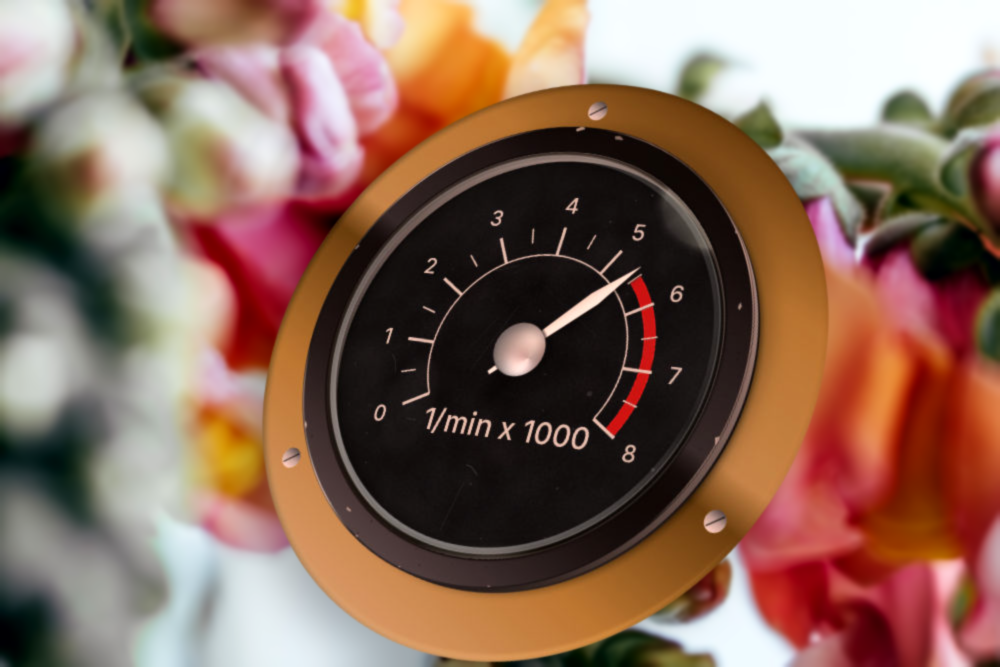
5500; rpm
